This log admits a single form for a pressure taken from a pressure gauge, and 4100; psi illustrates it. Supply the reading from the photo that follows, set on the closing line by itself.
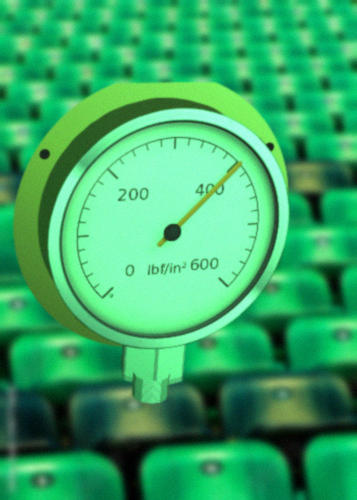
400; psi
